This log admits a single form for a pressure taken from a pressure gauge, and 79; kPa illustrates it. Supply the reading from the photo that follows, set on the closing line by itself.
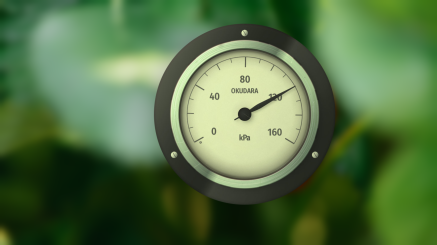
120; kPa
